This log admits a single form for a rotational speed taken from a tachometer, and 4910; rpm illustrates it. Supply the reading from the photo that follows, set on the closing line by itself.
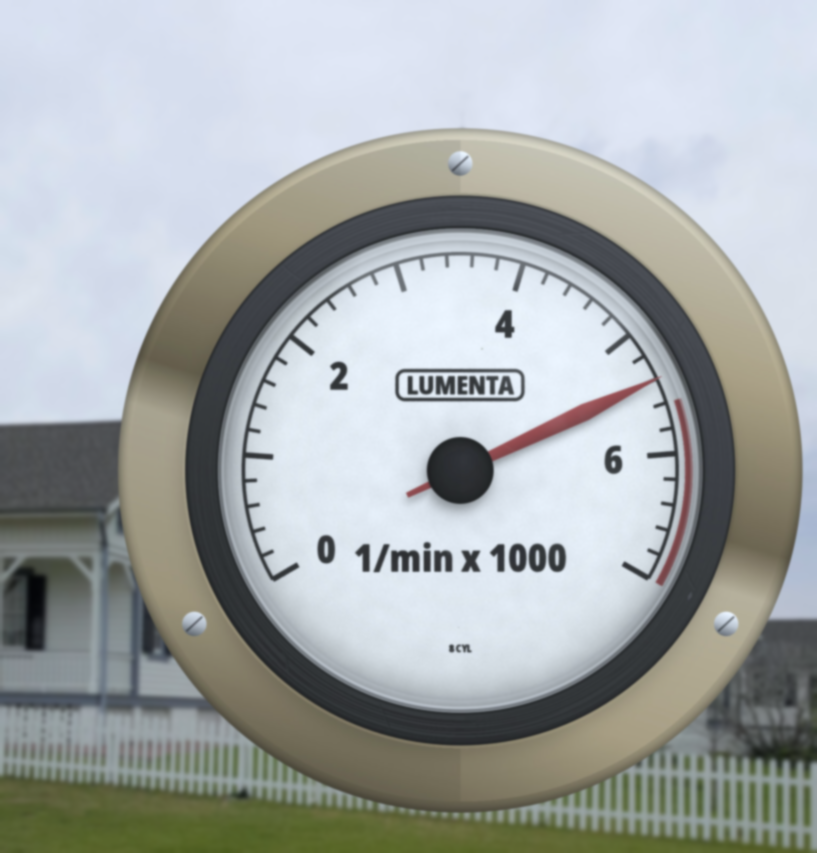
5400; rpm
